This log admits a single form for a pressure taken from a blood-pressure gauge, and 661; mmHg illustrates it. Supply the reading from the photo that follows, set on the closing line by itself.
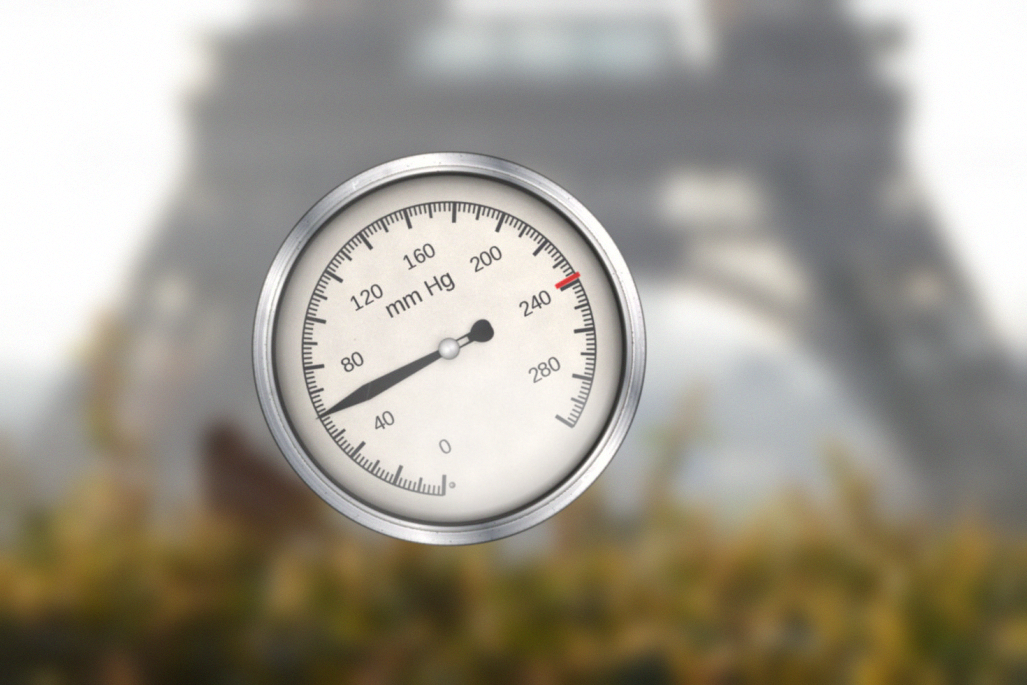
60; mmHg
